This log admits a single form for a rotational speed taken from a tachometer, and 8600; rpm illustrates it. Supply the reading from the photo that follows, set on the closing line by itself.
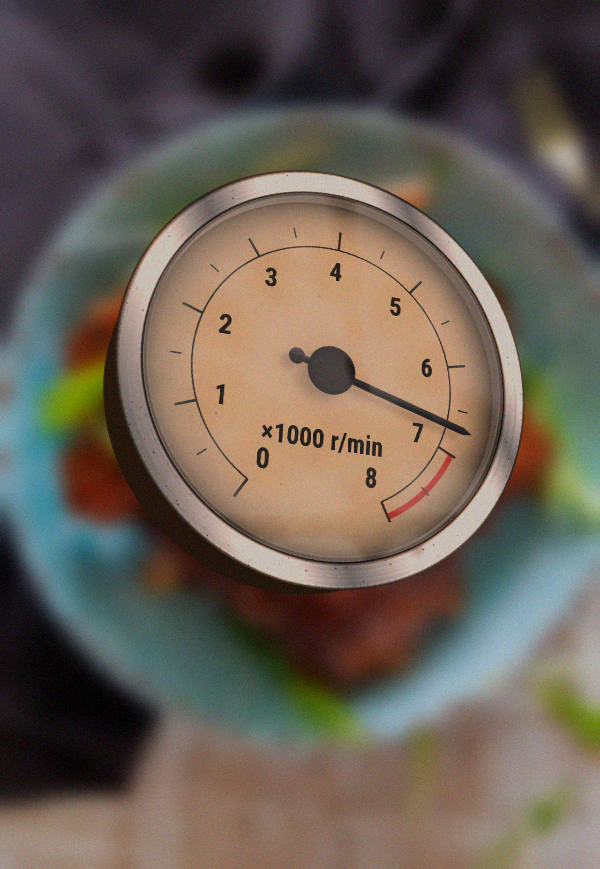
6750; rpm
